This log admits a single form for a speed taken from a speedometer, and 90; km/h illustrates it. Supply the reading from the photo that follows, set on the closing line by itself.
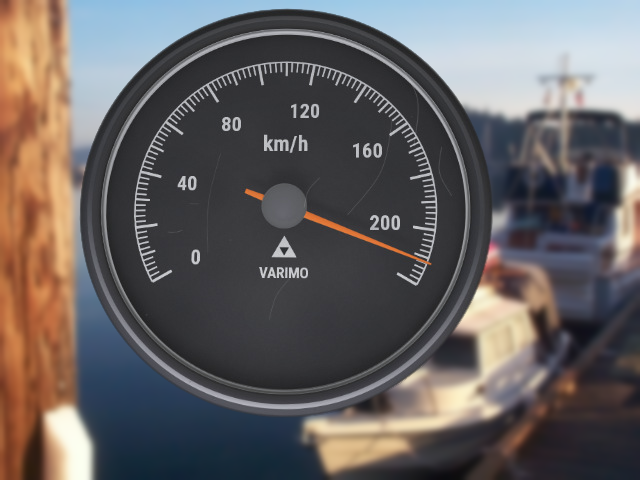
212; km/h
